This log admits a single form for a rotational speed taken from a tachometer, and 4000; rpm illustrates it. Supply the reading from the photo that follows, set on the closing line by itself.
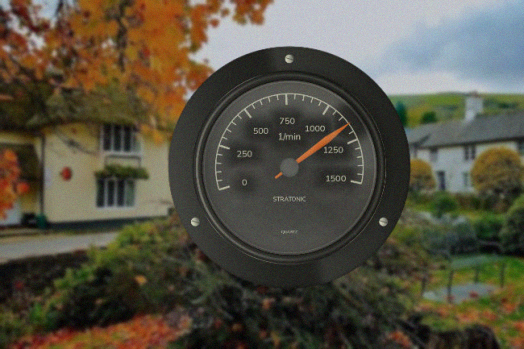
1150; rpm
